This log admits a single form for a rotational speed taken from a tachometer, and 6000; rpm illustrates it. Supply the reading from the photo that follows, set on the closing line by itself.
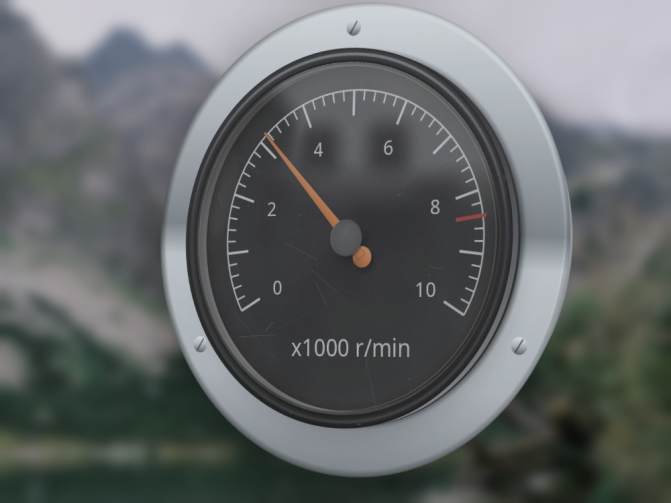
3200; rpm
